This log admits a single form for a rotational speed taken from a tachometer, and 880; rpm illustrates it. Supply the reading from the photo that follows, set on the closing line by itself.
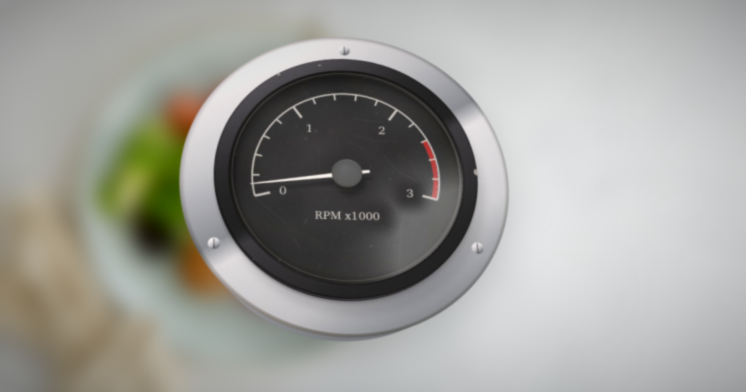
100; rpm
